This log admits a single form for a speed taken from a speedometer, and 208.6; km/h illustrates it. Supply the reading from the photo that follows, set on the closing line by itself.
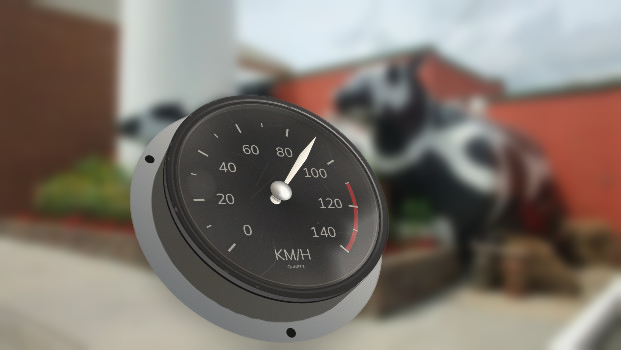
90; km/h
